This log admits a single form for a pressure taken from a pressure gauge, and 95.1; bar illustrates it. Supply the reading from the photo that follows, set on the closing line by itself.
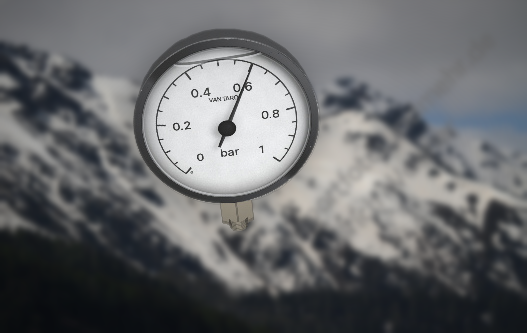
0.6; bar
